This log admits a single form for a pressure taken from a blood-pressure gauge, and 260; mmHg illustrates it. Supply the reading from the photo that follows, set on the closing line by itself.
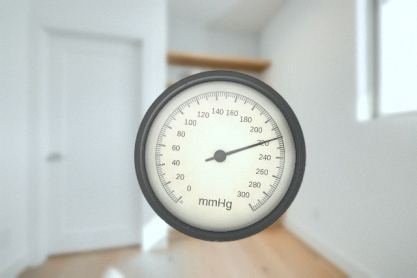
220; mmHg
